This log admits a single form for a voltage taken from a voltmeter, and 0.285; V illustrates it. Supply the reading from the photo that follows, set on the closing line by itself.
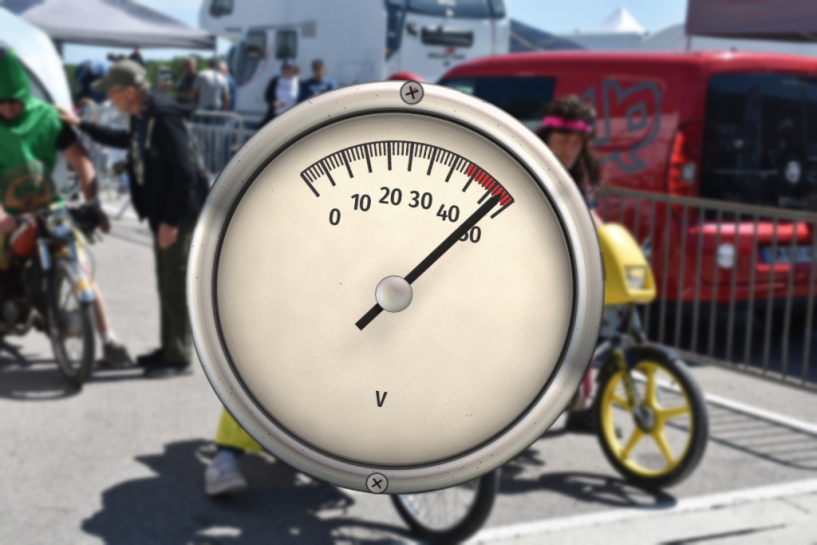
47; V
